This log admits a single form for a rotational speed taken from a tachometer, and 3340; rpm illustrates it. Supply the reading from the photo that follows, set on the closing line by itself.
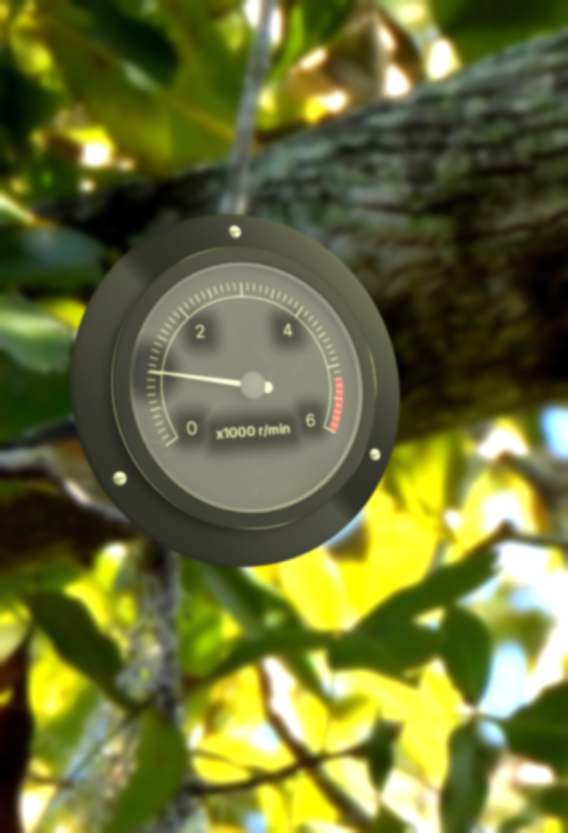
1000; rpm
